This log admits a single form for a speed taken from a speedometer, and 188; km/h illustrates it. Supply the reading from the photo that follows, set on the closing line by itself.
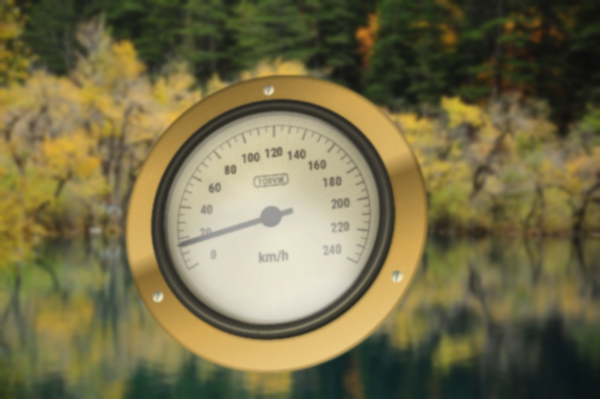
15; km/h
